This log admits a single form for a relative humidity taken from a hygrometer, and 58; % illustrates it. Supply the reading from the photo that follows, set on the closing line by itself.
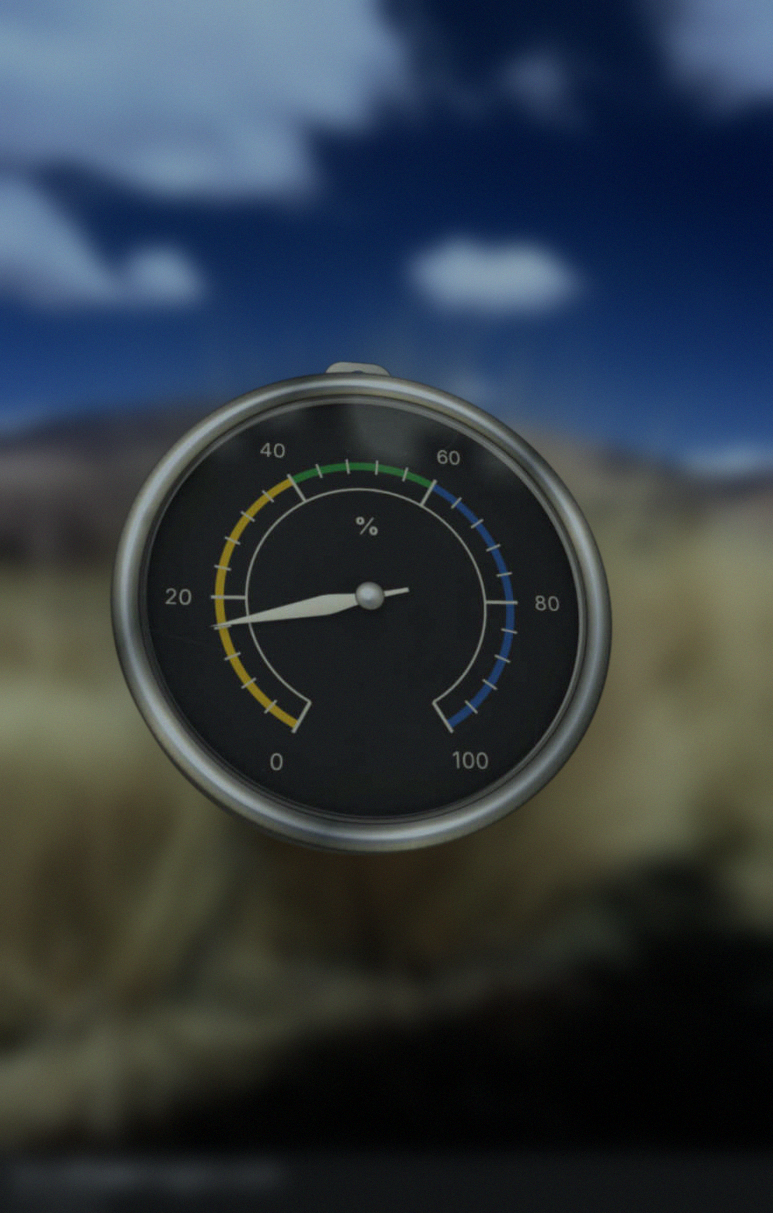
16; %
